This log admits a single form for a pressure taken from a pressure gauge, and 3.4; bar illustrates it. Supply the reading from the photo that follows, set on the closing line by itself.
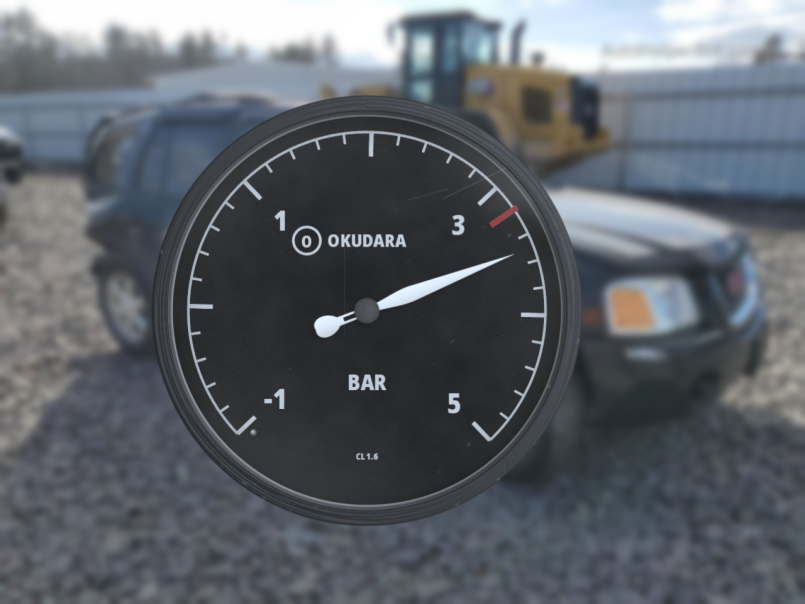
3.5; bar
